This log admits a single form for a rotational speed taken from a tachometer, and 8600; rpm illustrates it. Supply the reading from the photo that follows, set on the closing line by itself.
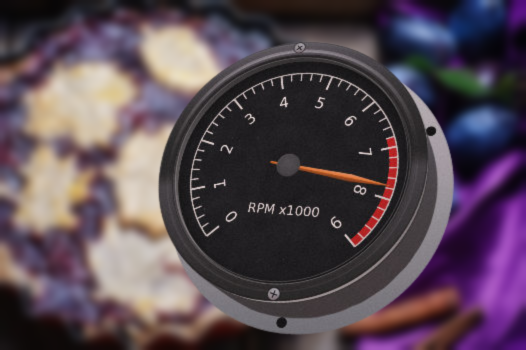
7800; rpm
